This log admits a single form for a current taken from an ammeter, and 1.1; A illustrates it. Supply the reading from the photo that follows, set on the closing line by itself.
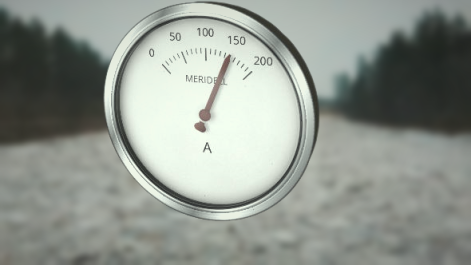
150; A
